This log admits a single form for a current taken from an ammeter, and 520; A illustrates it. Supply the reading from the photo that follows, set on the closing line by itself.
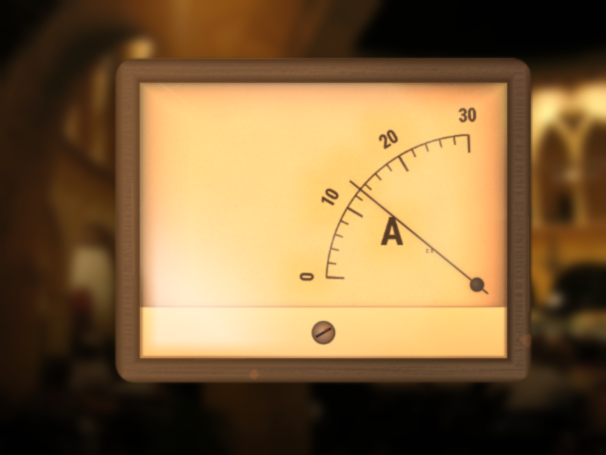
13; A
